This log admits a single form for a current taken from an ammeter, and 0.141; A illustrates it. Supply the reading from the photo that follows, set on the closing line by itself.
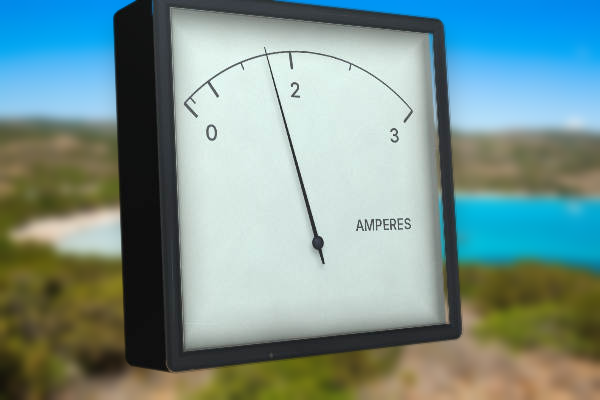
1.75; A
